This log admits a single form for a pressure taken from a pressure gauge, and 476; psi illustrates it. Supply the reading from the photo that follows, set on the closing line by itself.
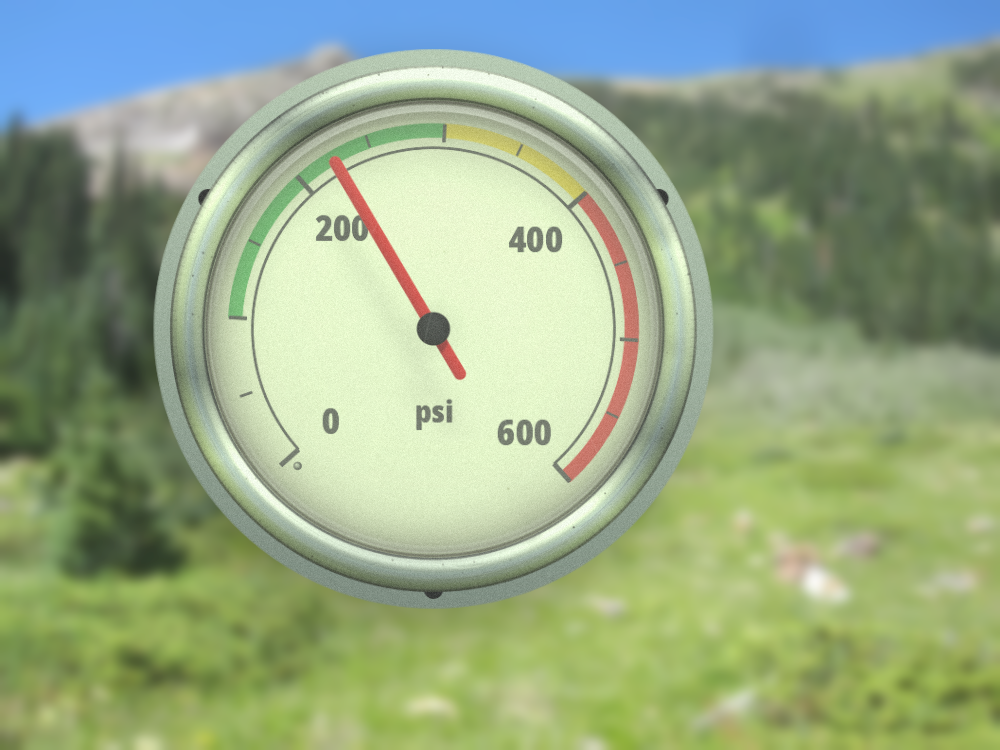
225; psi
